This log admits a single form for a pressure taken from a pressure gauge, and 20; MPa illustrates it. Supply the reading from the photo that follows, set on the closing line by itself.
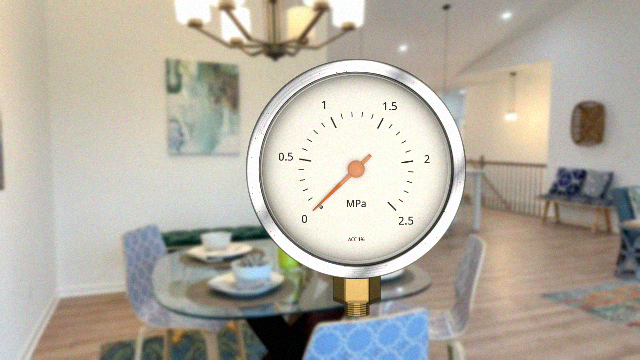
0; MPa
